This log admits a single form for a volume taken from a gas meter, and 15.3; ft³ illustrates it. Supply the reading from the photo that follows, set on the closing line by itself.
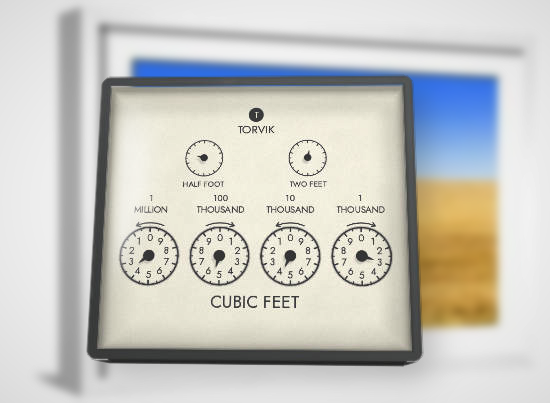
354300; ft³
